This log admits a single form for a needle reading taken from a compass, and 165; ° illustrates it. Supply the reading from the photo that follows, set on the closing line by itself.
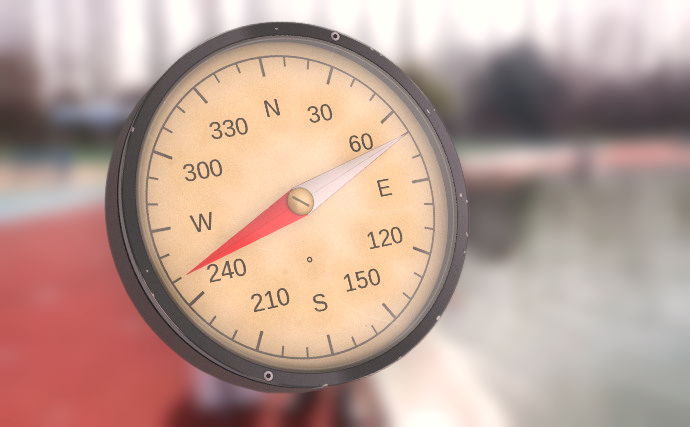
250; °
